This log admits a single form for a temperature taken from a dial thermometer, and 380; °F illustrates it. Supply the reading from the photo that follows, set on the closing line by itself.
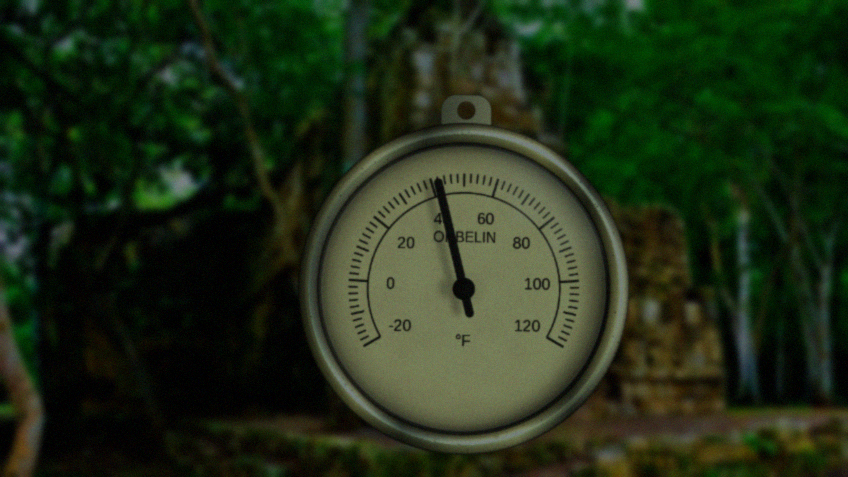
42; °F
